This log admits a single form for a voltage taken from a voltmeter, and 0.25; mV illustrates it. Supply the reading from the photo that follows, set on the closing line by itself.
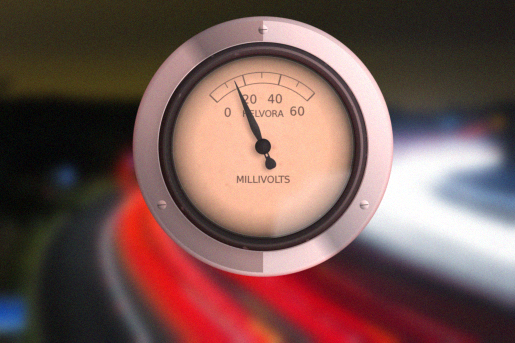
15; mV
